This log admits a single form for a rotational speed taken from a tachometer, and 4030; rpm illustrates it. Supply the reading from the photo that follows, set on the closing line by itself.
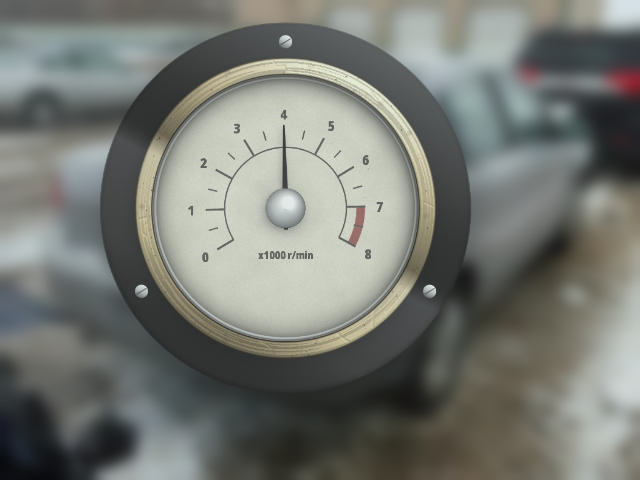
4000; rpm
